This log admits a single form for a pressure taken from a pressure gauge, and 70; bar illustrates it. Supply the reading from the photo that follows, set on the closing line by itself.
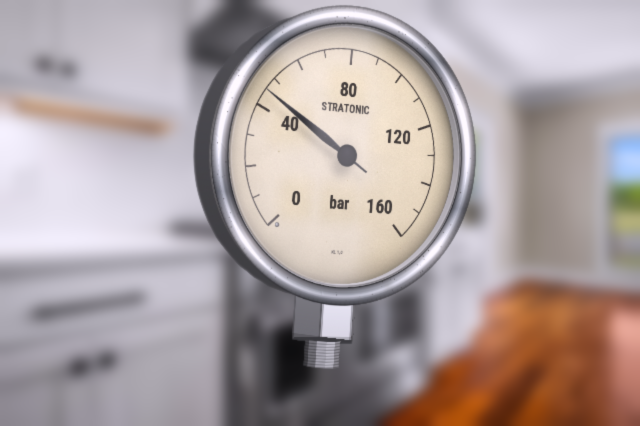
45; bar
